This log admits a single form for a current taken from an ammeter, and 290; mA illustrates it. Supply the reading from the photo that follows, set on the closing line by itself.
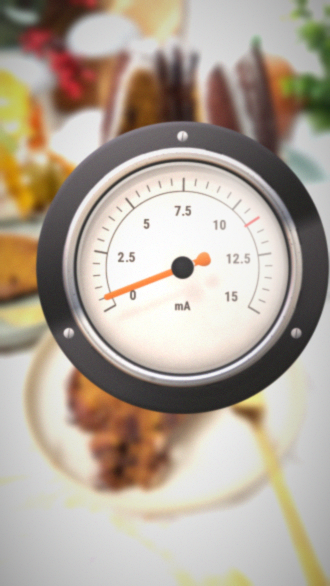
0.5; mA
